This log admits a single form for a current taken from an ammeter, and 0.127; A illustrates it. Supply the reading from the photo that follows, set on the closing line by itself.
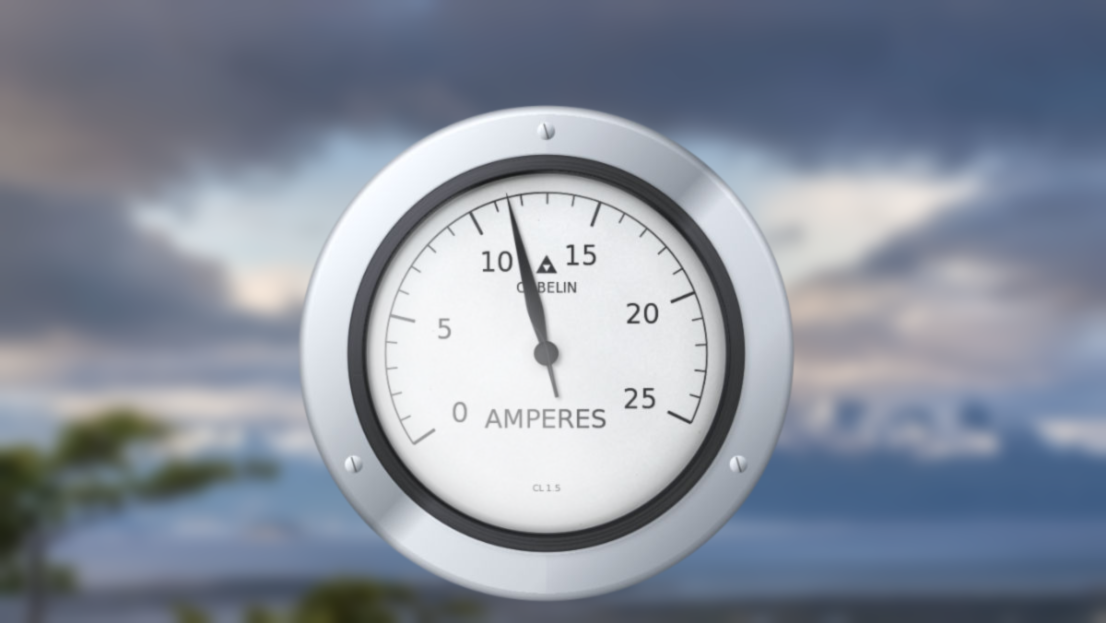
11.5; A
